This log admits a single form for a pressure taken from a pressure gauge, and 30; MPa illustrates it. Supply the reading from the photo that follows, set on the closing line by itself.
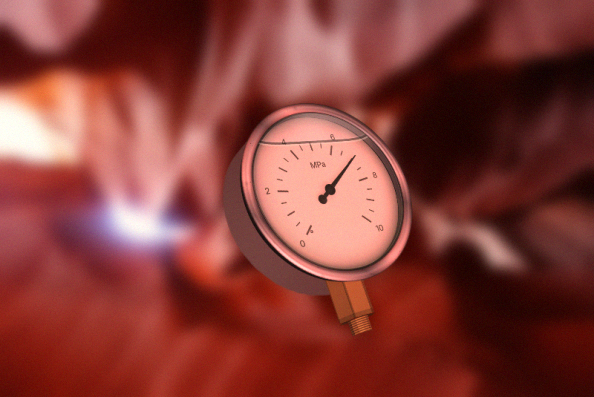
7; MPa
